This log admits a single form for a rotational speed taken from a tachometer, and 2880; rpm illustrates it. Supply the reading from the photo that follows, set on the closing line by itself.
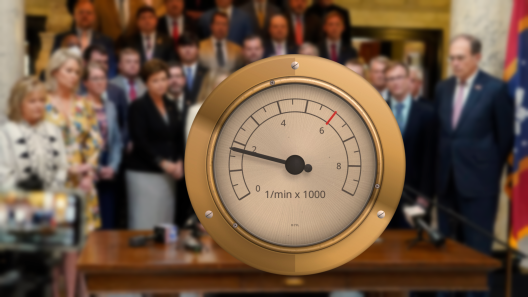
1750; rpm
